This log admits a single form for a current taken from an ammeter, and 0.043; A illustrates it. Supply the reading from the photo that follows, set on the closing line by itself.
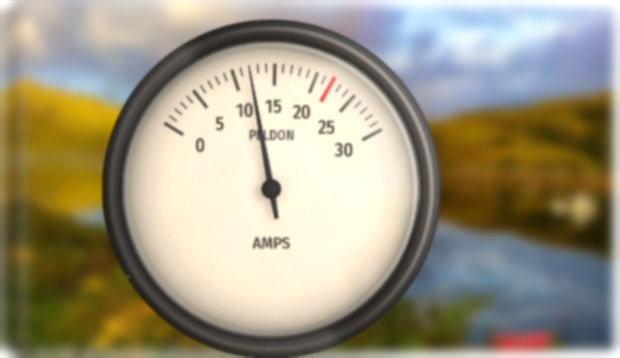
12; A
